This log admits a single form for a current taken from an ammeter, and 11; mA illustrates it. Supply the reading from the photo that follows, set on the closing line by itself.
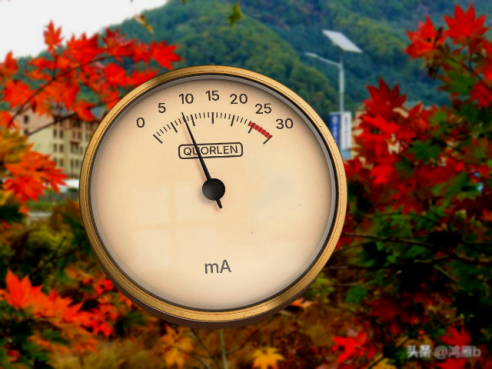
8; mA
